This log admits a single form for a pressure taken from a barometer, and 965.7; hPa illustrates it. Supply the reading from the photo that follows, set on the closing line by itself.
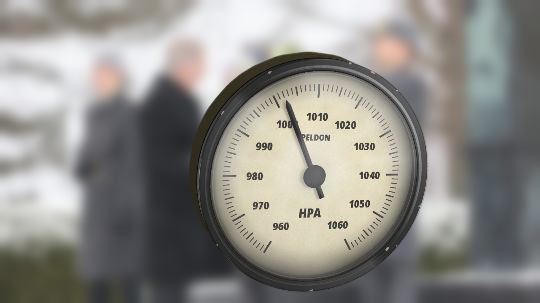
1002; hPa
